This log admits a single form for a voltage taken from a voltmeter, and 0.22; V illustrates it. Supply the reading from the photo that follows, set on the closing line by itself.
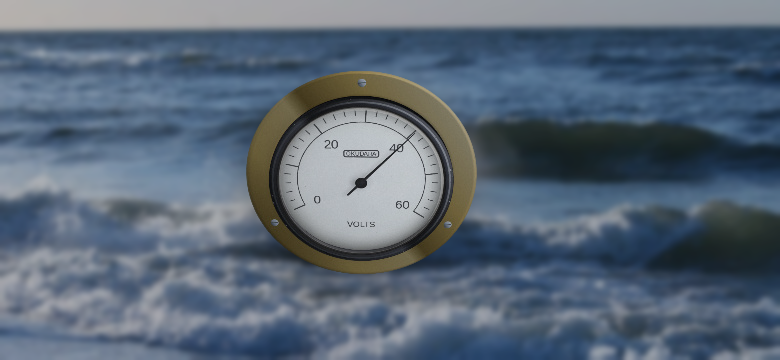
40; V
